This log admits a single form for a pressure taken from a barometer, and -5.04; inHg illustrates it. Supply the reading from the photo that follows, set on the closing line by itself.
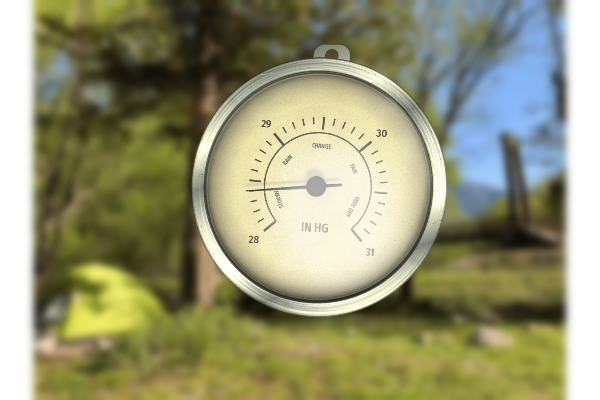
28.4; inHg
